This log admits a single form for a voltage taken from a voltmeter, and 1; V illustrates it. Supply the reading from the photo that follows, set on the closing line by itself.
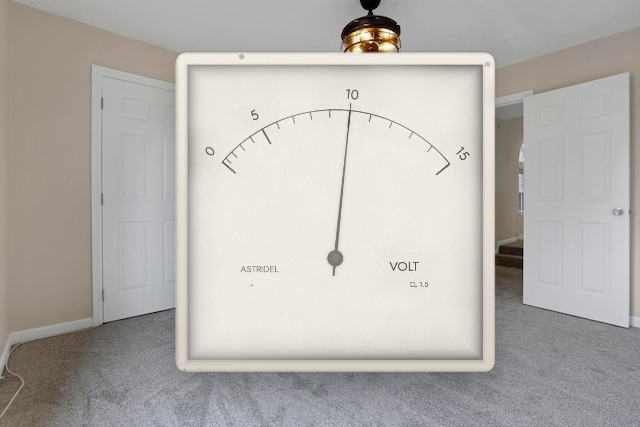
10; V
